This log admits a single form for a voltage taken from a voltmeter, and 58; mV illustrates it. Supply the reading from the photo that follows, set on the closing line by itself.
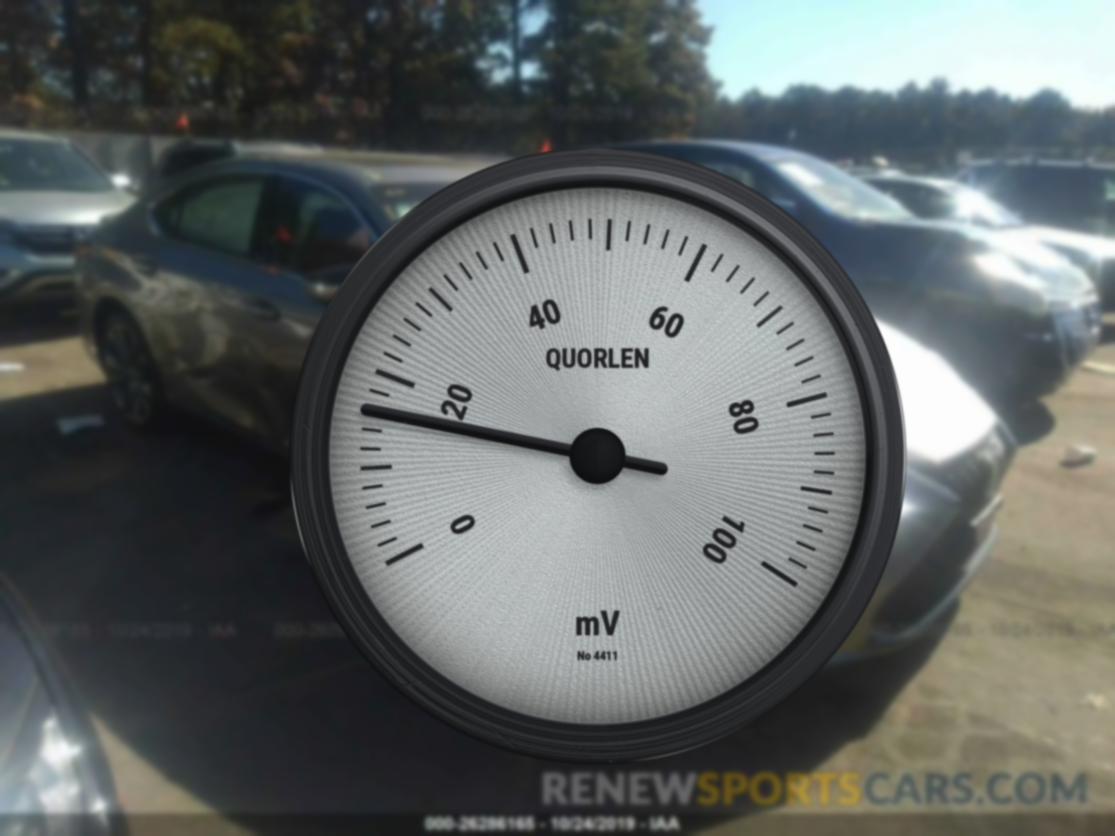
16; mV
